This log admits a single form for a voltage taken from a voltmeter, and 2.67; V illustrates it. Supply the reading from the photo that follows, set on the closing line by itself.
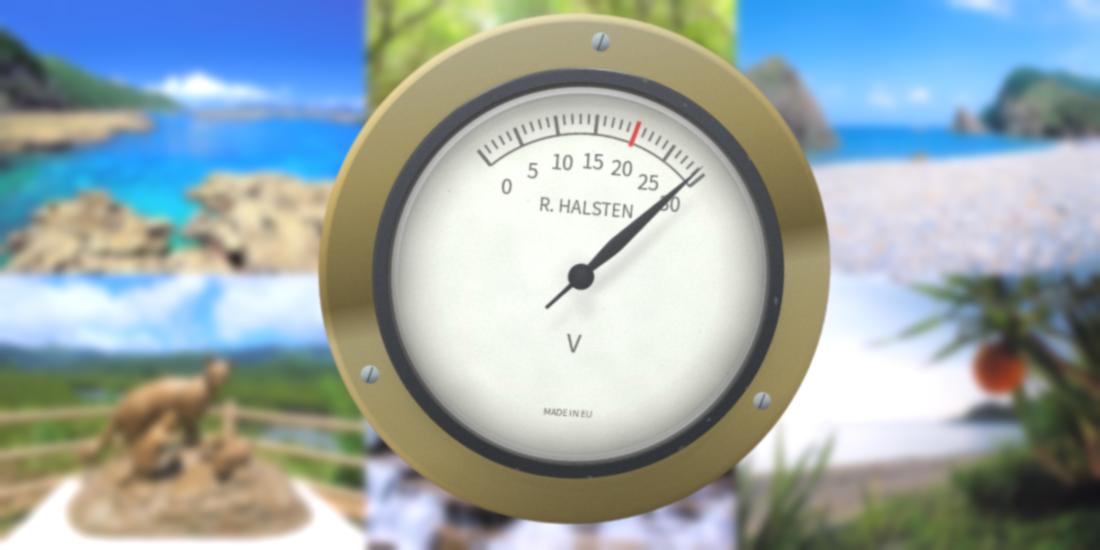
29; V
